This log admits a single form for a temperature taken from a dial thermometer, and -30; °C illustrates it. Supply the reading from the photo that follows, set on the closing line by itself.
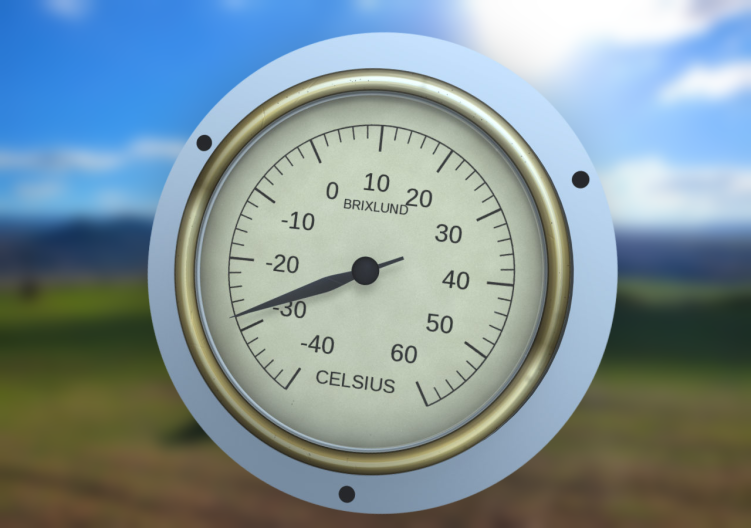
-28; °C
